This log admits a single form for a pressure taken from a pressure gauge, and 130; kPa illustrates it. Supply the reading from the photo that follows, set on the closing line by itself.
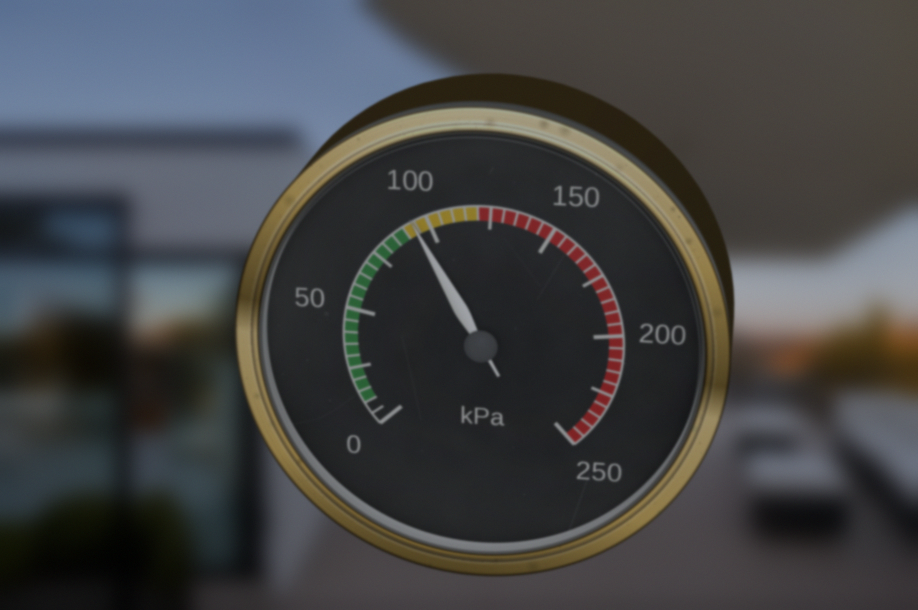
95; kPa
